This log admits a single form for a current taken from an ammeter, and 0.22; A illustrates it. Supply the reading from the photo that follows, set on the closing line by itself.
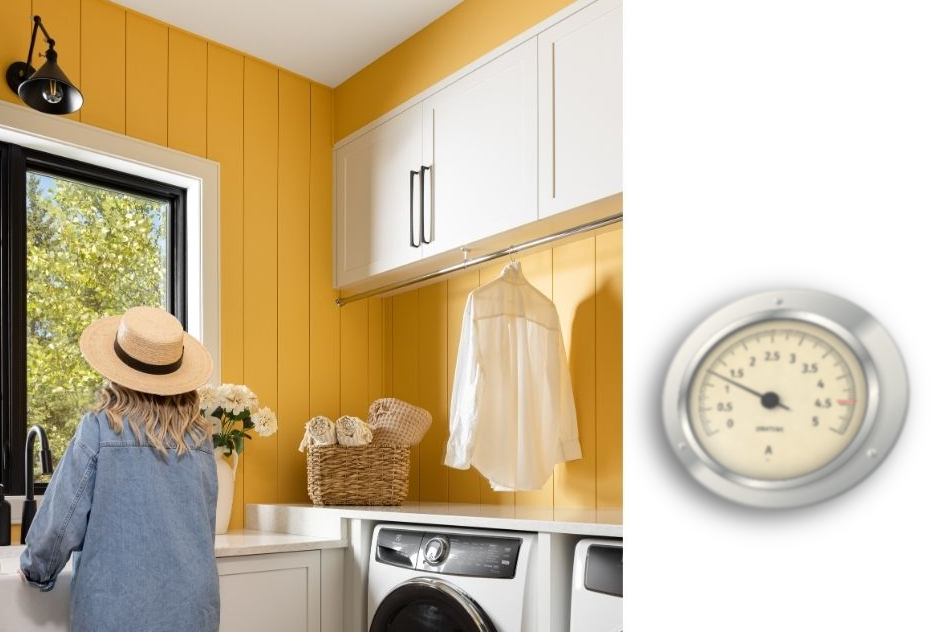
1.25; A
